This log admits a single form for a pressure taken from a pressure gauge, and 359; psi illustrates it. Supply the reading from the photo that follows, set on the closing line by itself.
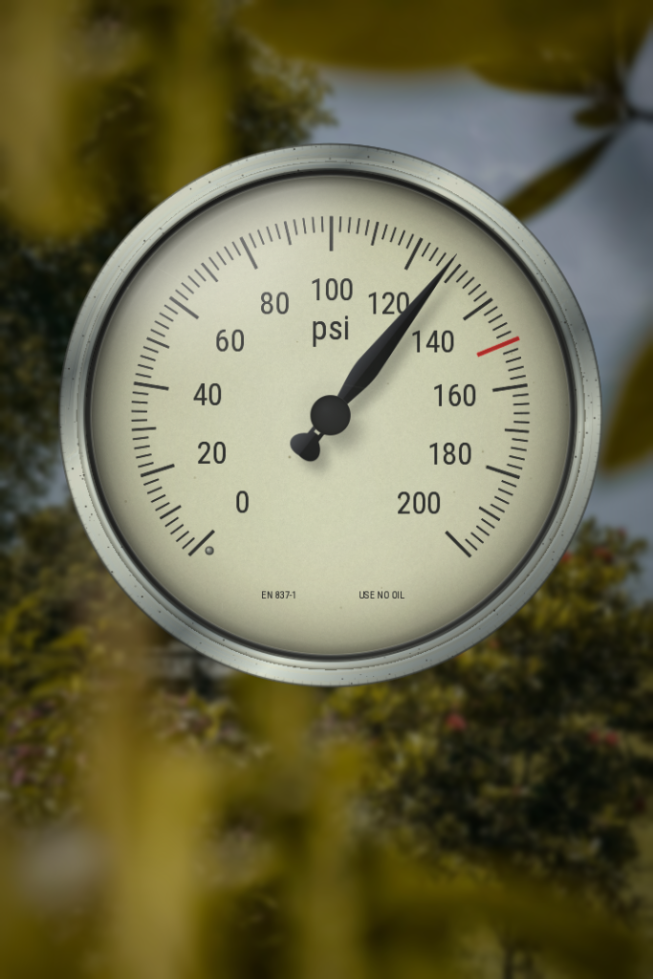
128; psi
